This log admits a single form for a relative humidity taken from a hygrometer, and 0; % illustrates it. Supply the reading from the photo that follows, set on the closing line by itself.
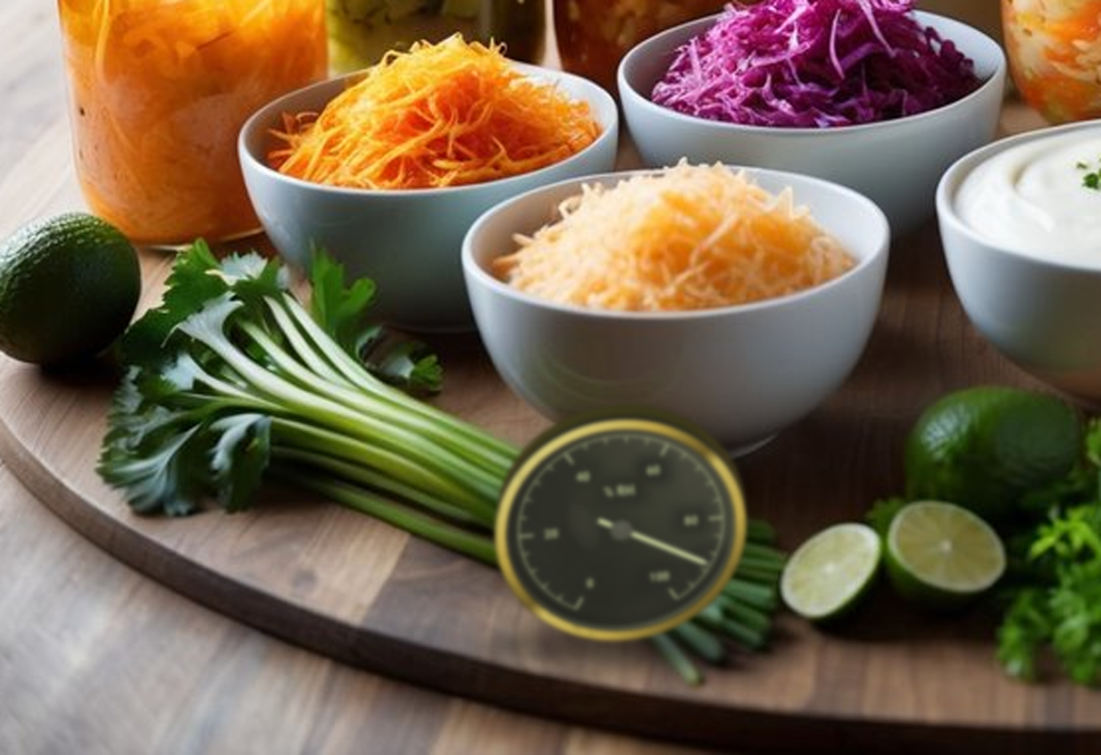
90; %
